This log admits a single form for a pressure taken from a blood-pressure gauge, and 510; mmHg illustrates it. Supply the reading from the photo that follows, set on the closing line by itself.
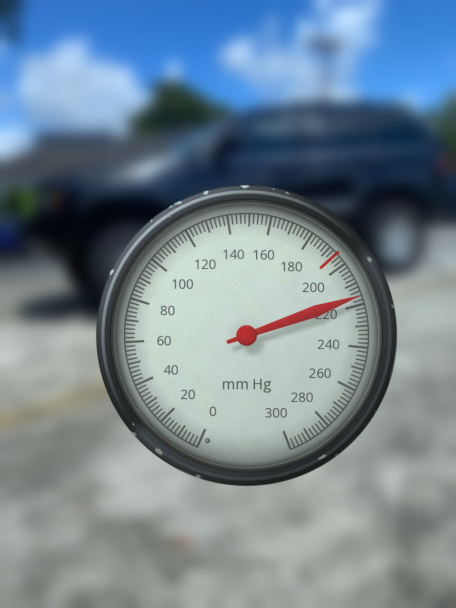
216; mmHg
